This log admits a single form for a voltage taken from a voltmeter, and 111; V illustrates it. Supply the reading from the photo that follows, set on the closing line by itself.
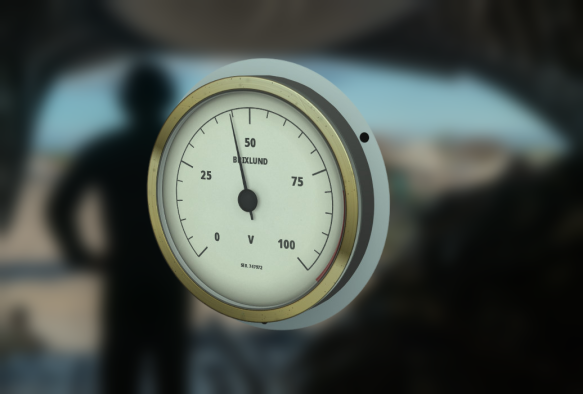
45; V
